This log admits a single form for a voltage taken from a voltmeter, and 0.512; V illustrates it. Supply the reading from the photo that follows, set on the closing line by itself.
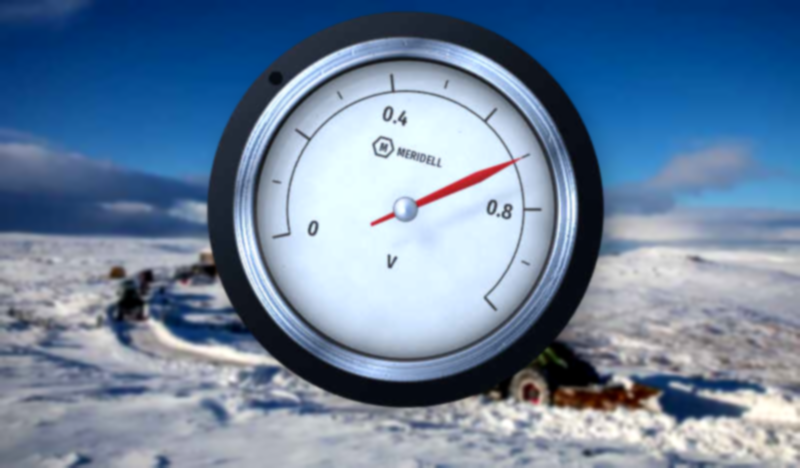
0.7; V
